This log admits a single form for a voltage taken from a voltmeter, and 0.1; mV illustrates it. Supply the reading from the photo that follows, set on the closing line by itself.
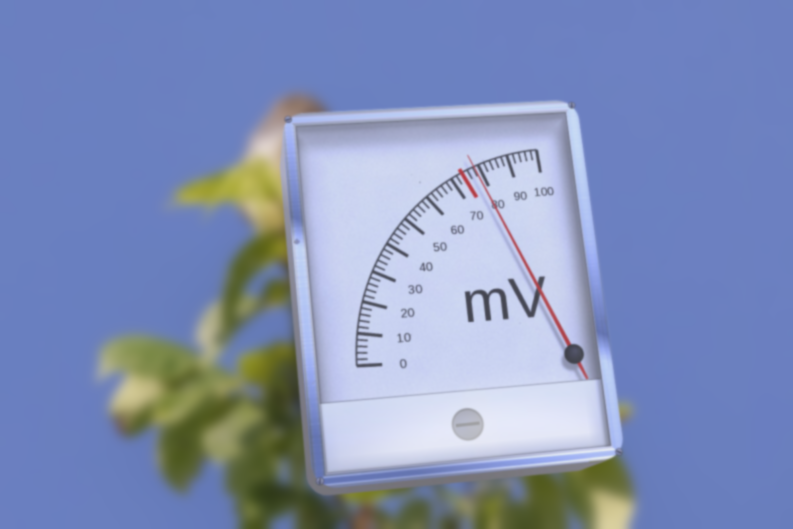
78; mV
